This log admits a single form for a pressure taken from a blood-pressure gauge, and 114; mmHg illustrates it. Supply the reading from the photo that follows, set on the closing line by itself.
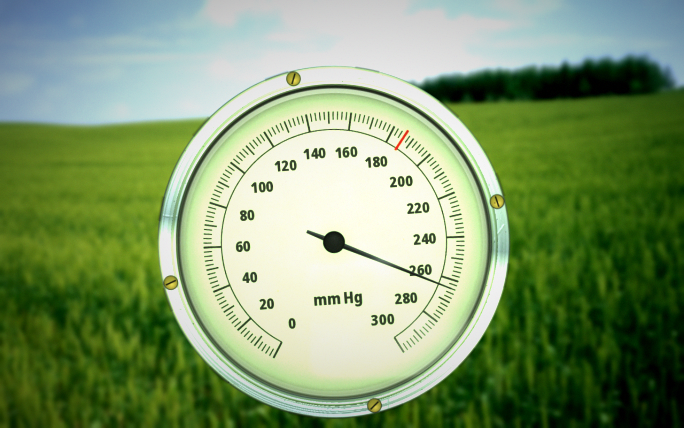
264; mmHg
